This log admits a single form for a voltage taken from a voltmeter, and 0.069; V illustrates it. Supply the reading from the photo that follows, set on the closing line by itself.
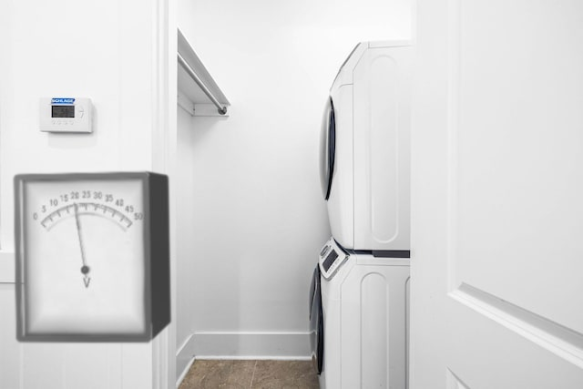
20; V
